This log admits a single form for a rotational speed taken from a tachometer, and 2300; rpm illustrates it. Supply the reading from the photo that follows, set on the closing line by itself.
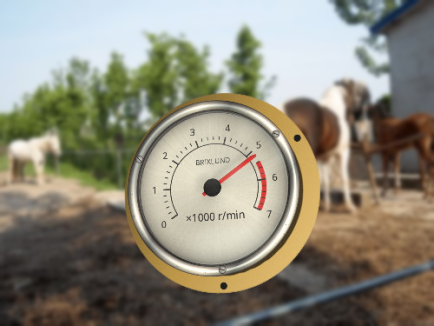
5200; rpm
